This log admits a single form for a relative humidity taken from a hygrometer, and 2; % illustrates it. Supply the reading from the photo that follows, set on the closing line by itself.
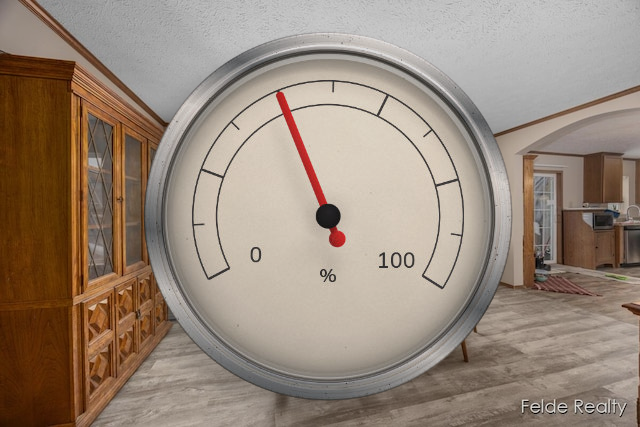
40; %
